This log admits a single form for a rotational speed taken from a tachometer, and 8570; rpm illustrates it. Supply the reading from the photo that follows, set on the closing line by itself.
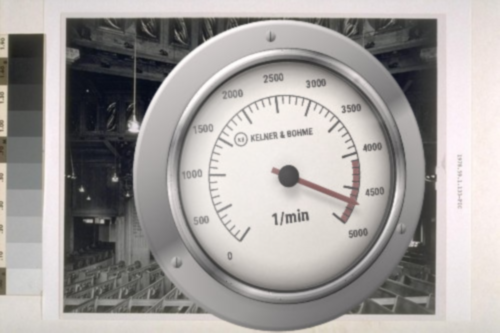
4700; rpm
